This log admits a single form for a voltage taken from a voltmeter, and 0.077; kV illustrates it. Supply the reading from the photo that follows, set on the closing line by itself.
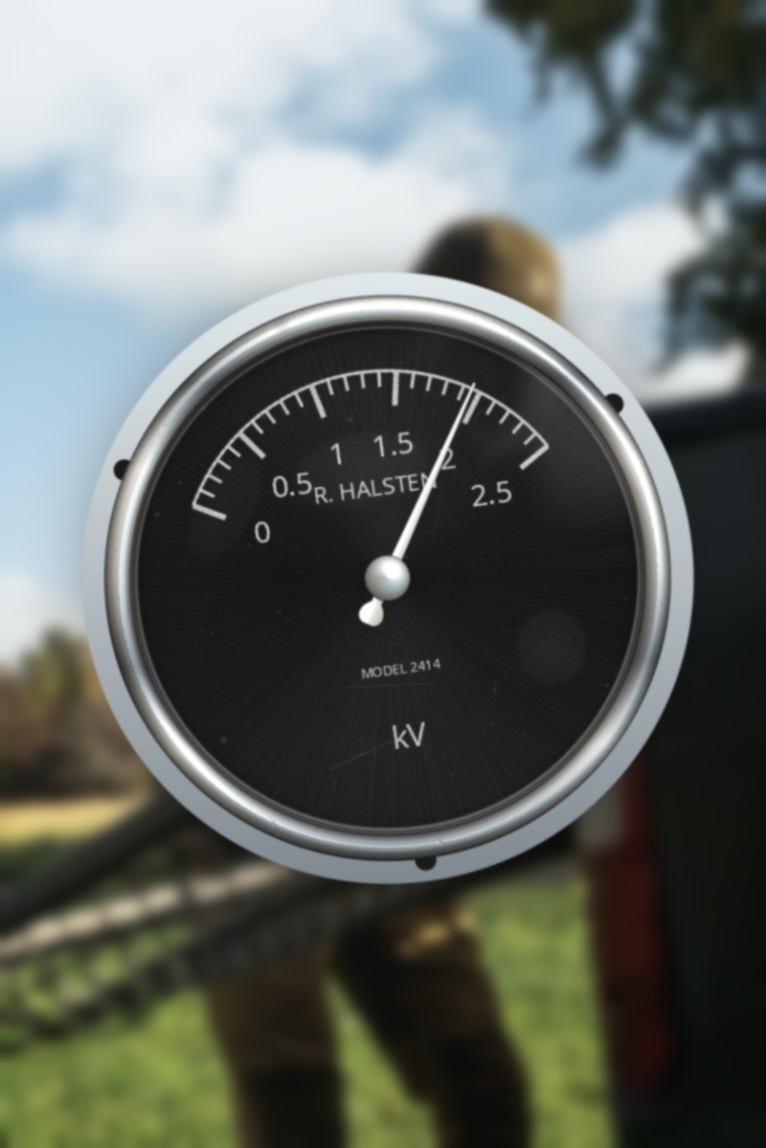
1.95; kV
